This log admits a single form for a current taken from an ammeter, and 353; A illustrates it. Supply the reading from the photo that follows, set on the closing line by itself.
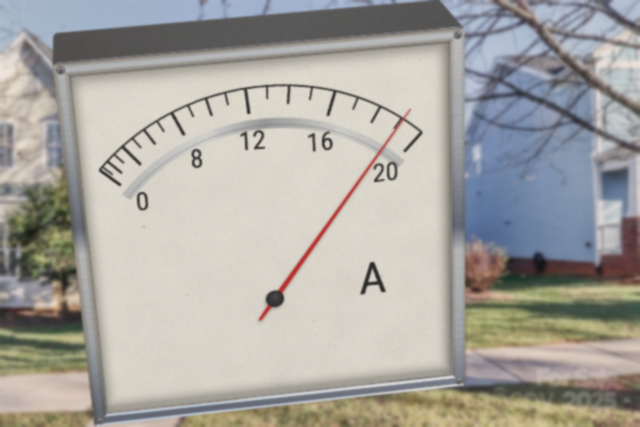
19; A
